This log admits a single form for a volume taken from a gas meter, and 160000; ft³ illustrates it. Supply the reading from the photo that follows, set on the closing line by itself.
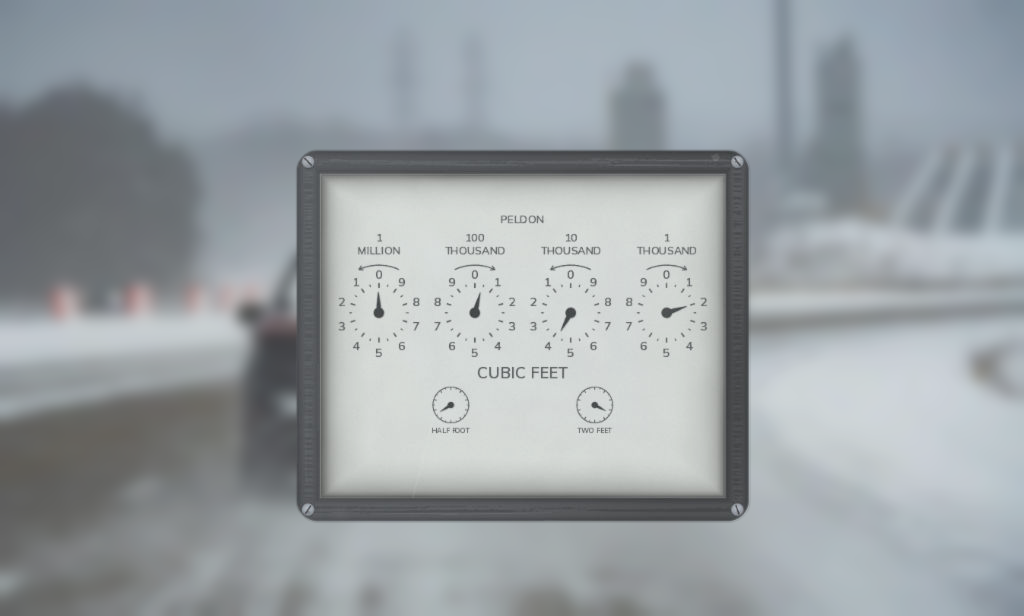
4200; ft³
